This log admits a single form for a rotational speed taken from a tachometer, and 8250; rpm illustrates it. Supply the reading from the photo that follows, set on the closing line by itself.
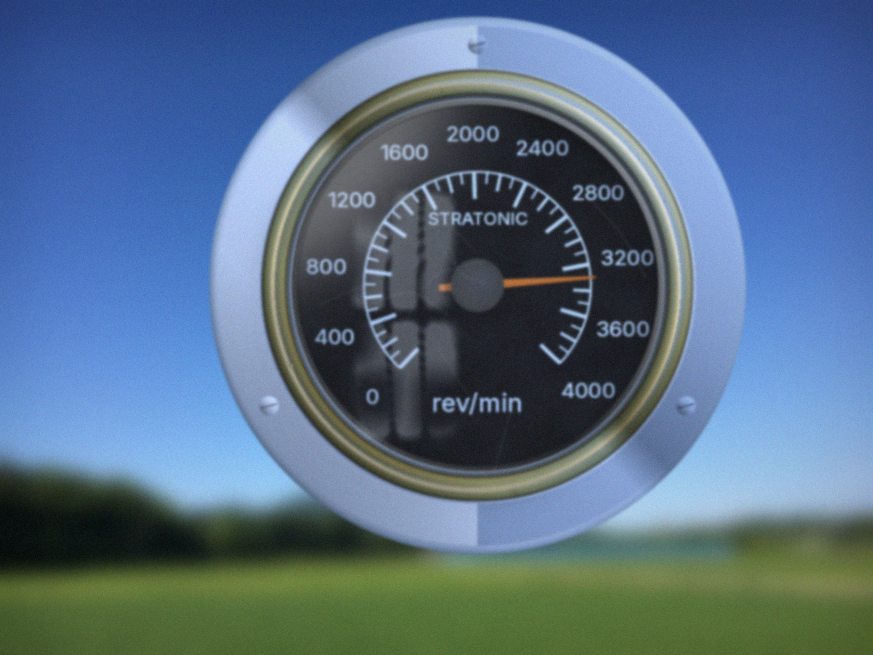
3300; rpm
